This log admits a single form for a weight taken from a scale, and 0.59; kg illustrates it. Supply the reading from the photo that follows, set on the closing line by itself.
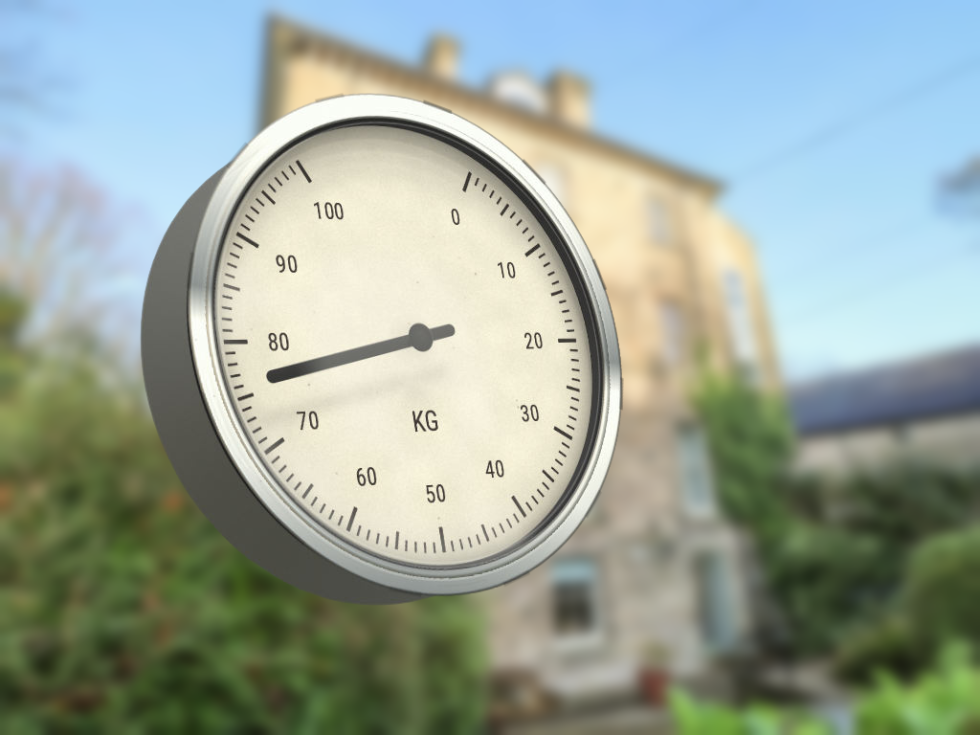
76; kg
